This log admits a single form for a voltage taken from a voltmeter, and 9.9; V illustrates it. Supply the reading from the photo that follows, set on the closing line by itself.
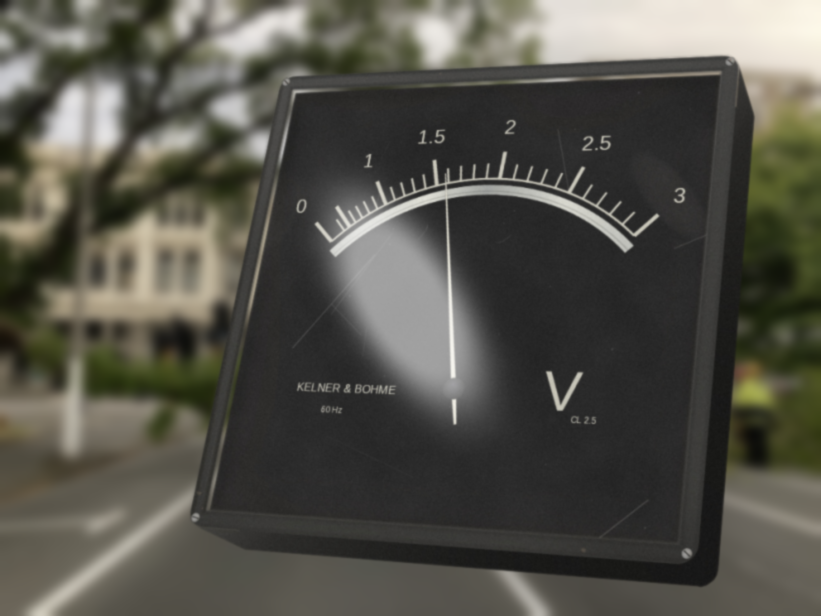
1.6; V
